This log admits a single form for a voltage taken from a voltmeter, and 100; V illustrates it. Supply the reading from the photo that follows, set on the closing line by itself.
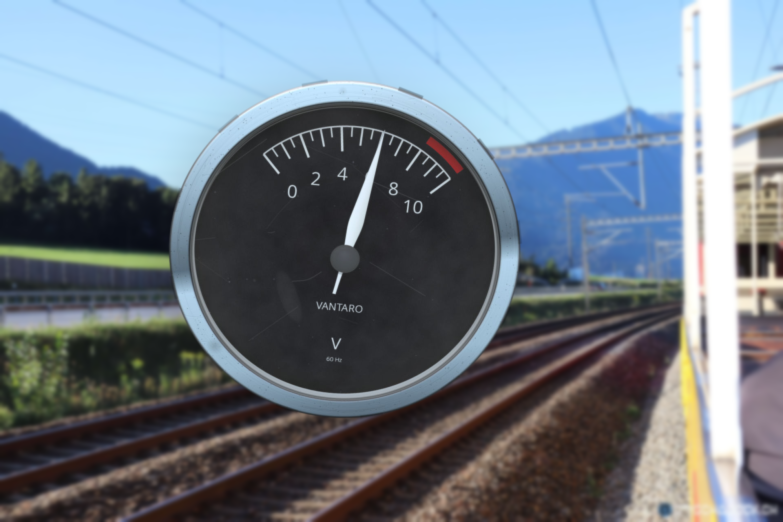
6; V
